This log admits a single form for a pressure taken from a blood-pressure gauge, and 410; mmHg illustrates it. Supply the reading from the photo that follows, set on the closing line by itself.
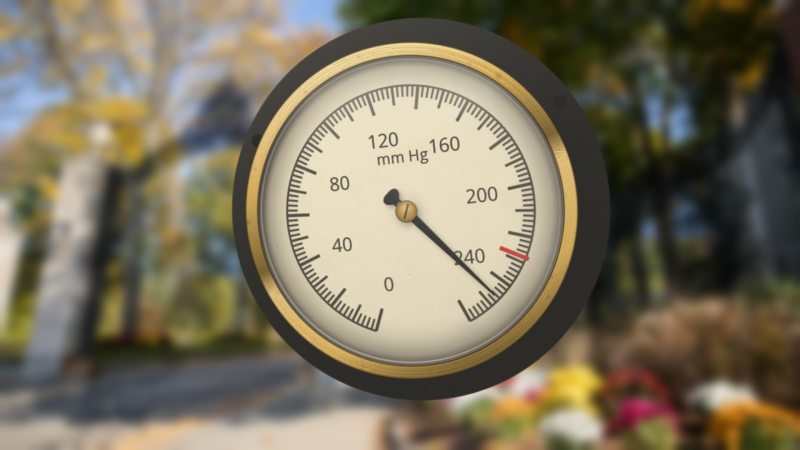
246; mmHg
